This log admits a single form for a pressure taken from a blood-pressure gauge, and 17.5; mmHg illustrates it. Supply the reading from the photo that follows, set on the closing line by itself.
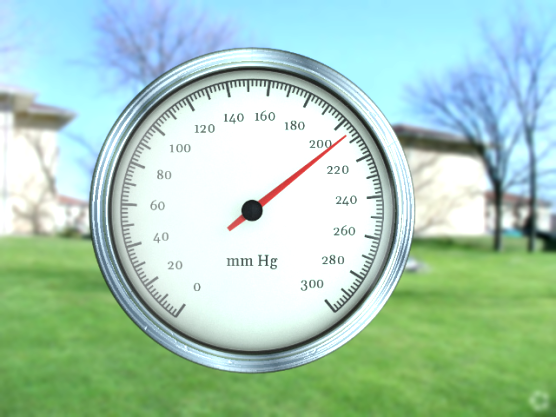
206; mmHg
